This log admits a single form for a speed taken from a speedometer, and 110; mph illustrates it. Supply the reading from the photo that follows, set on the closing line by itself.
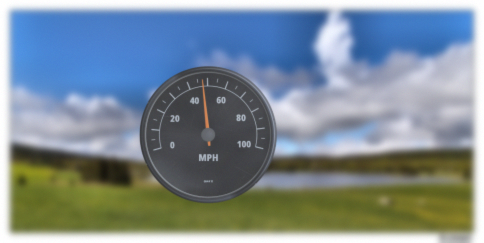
47.5; mph
